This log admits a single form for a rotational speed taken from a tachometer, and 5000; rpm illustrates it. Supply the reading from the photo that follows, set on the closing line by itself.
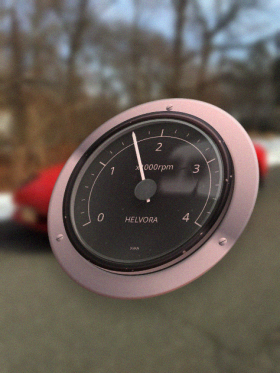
1600; rpm
